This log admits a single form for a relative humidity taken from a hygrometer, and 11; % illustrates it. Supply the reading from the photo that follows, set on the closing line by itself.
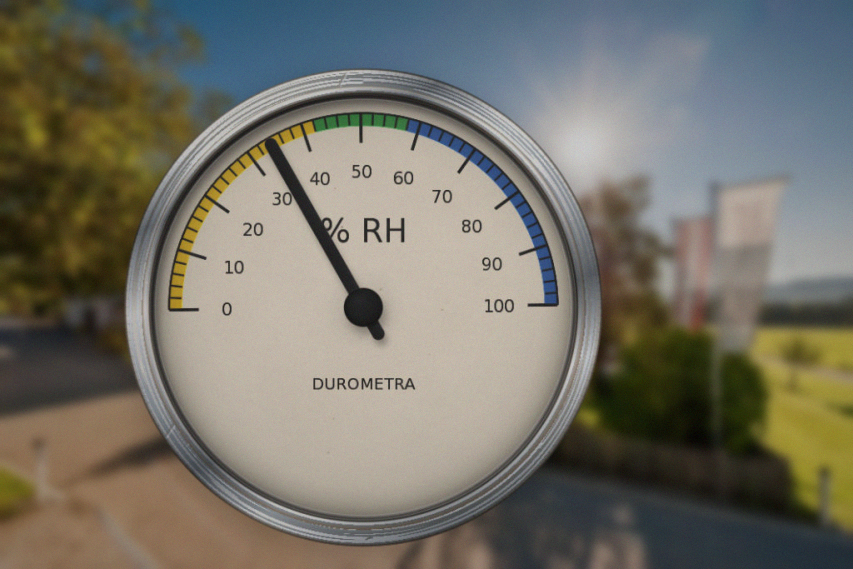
34; %
